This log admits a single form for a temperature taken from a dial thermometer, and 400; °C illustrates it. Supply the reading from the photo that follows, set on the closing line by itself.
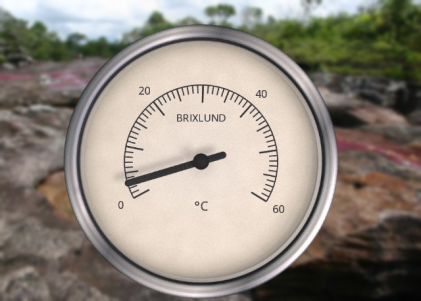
3; °C
